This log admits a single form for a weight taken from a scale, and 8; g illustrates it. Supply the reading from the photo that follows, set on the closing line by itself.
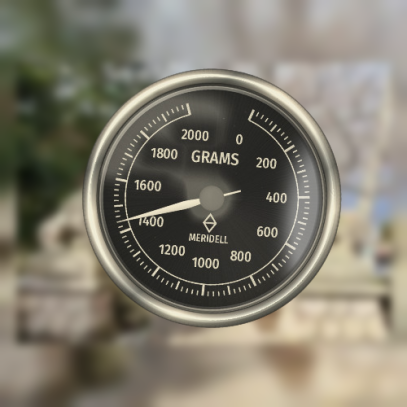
1440; g
